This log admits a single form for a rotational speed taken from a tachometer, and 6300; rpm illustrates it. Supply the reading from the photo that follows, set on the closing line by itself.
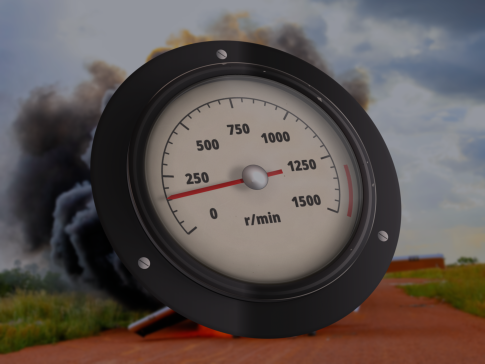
150; rpm
